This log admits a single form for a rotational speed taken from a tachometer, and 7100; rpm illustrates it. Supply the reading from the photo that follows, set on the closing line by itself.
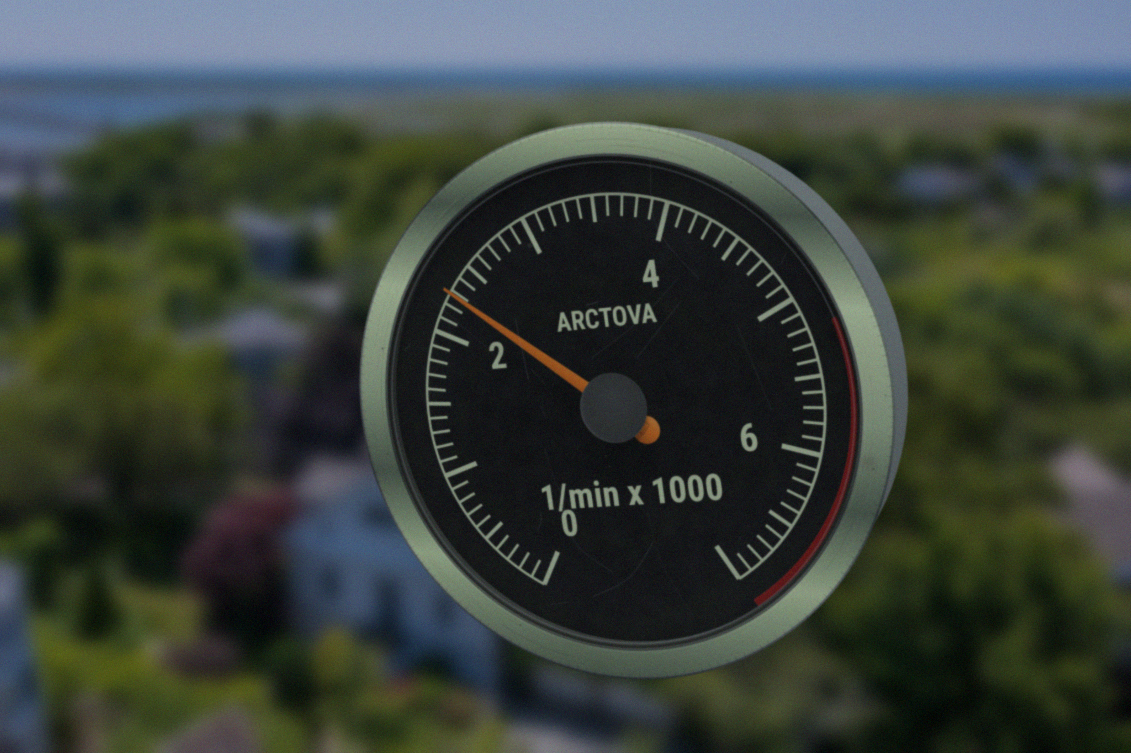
2300; rpm
